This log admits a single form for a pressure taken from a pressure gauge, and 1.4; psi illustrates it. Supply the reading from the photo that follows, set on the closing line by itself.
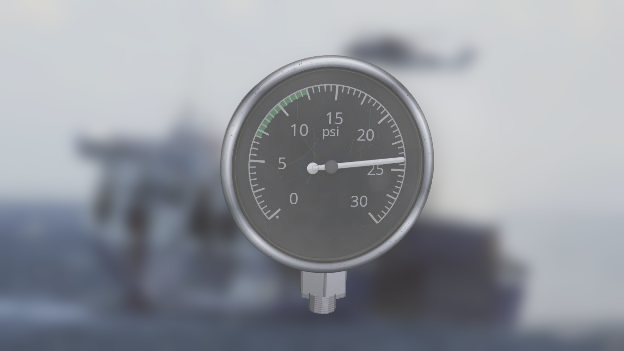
24; psi
